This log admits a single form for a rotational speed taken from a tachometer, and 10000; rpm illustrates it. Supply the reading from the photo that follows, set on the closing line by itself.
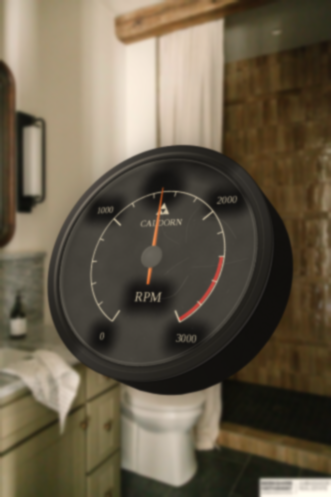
1500; rpm
